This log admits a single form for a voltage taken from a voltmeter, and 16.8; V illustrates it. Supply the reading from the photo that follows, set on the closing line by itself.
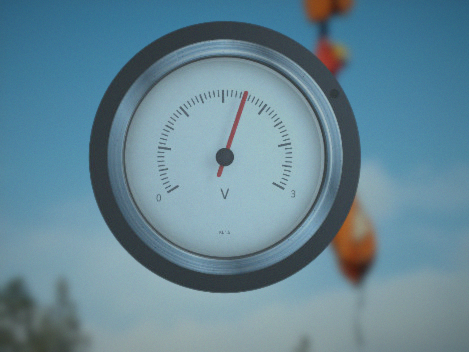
1.75; V
